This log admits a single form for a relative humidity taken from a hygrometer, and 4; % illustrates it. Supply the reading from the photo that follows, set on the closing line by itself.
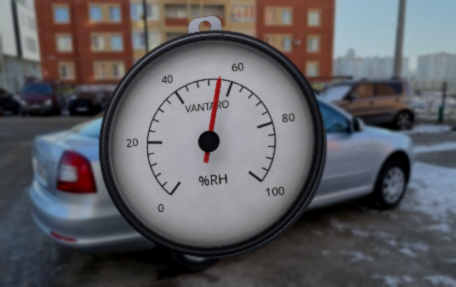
56; %
